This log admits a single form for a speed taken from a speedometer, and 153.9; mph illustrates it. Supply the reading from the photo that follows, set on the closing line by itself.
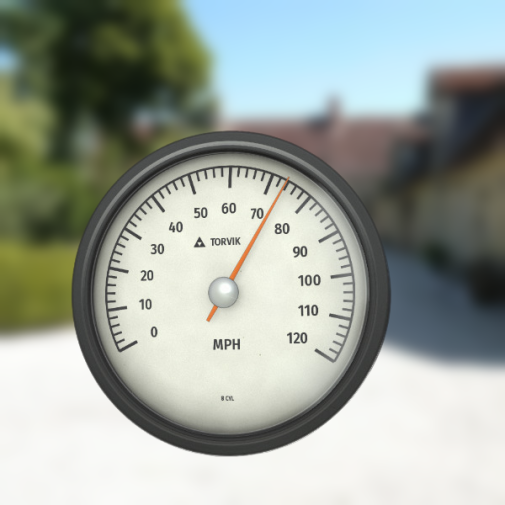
74; mph
